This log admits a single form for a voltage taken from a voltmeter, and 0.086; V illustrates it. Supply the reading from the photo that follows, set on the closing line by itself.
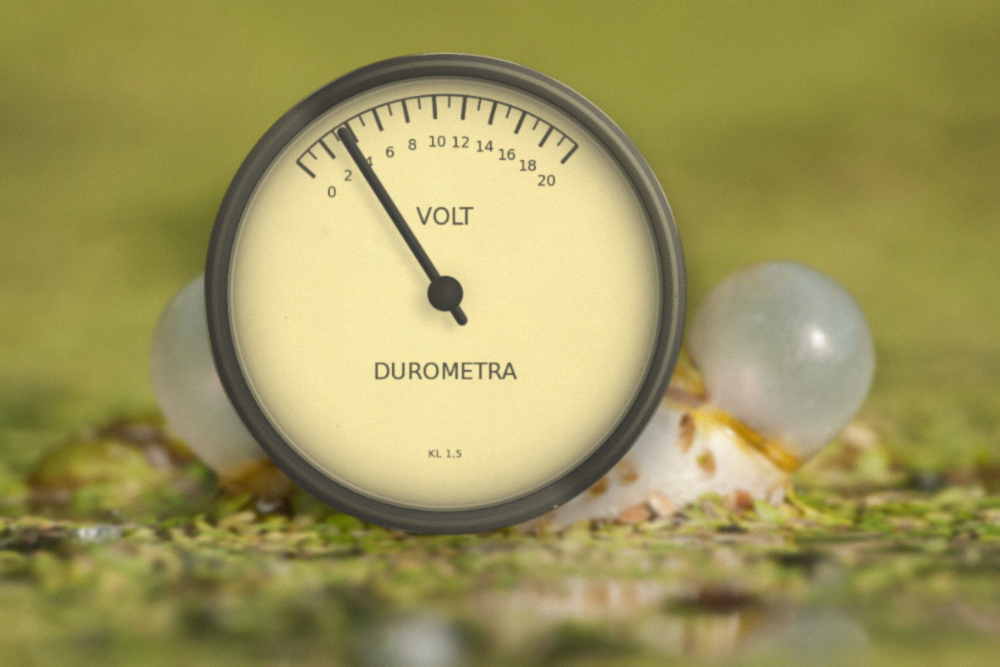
3.5; V
